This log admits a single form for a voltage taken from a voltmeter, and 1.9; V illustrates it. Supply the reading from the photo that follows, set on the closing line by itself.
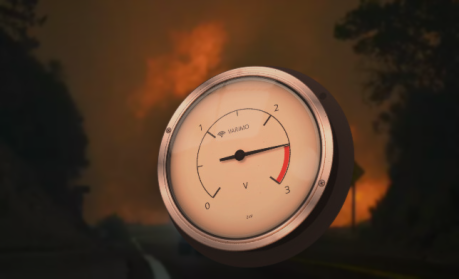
2.5; V
